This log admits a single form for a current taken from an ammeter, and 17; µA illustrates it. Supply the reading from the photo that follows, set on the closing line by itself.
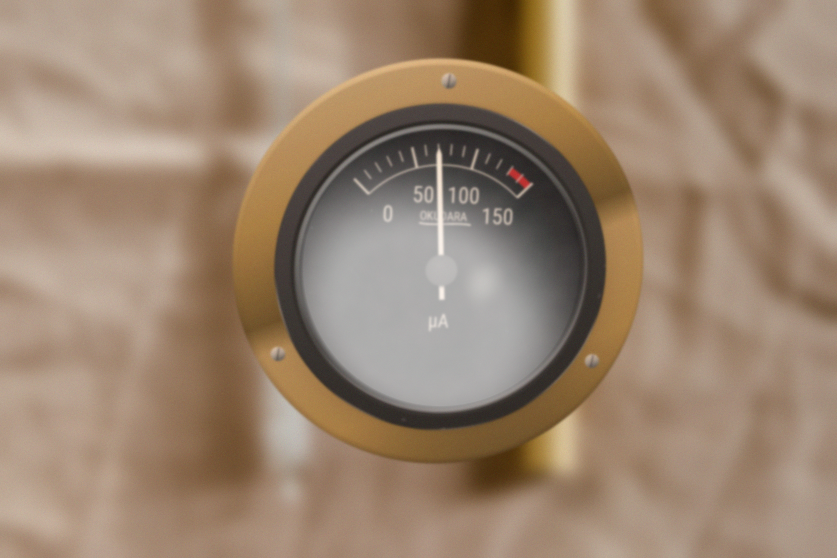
70; µA
